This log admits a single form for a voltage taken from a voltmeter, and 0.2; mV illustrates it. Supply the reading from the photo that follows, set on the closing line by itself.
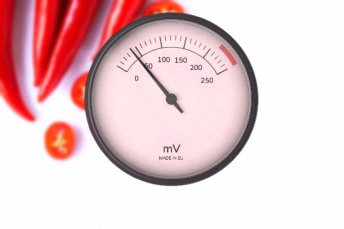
40; mV
